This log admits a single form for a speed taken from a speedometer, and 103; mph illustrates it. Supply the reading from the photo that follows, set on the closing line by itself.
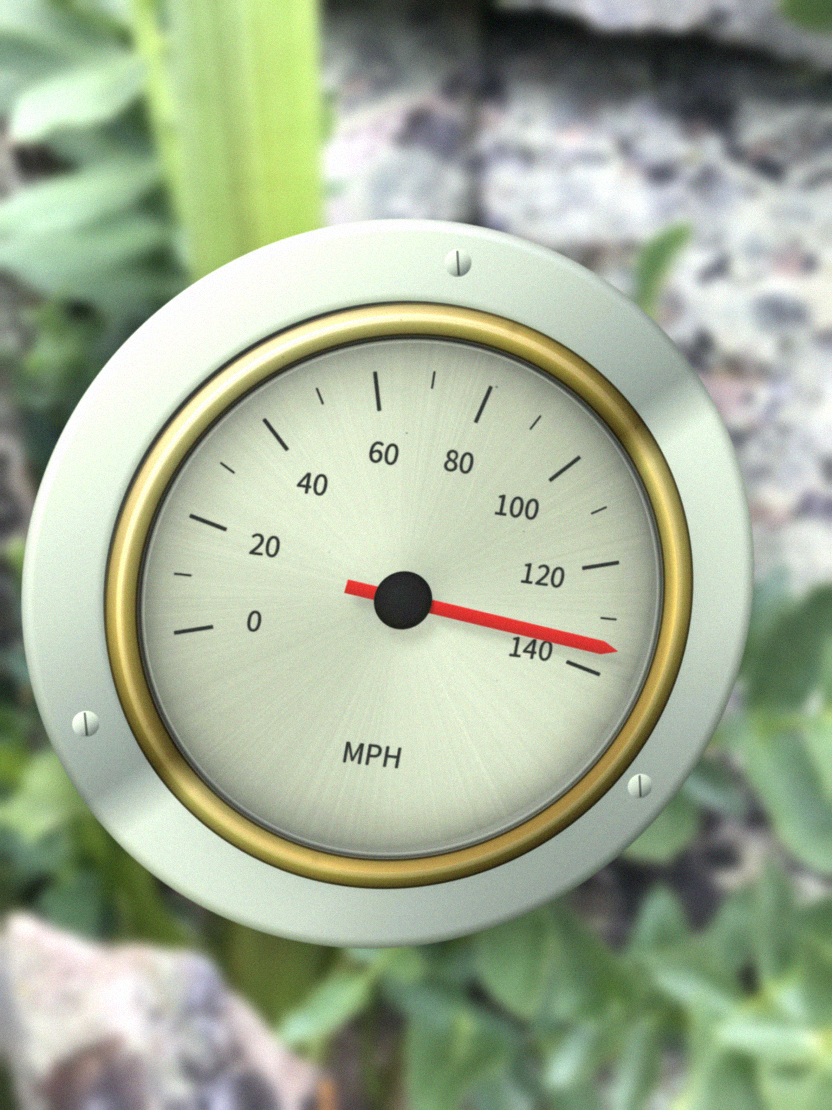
135; mph
